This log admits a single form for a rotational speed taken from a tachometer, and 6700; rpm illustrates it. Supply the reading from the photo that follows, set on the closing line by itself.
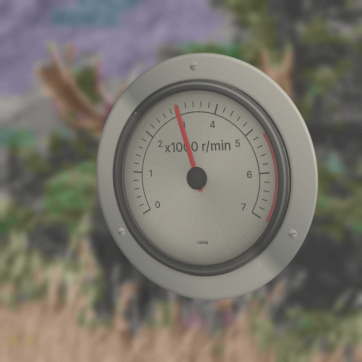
3000; rpm
